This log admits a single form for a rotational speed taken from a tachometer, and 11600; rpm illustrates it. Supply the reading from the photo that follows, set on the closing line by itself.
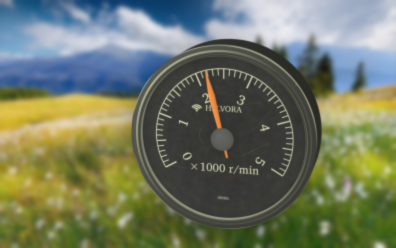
2200; rpm
